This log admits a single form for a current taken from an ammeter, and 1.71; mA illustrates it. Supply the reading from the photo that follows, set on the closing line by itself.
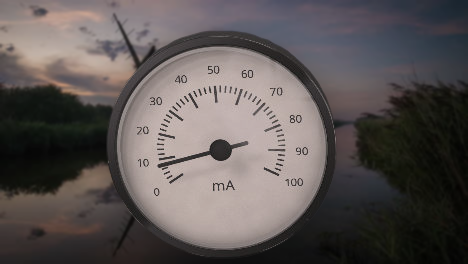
8; mA
